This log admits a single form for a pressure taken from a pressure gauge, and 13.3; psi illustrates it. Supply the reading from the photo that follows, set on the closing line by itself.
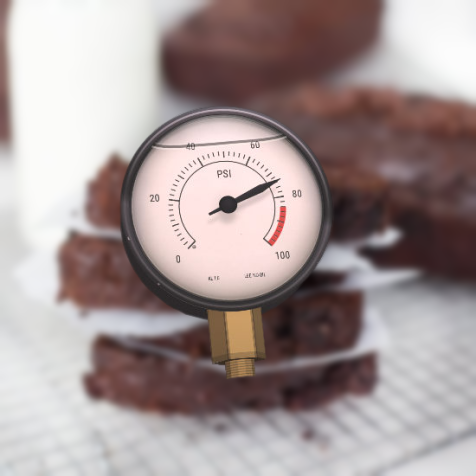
74; psi
